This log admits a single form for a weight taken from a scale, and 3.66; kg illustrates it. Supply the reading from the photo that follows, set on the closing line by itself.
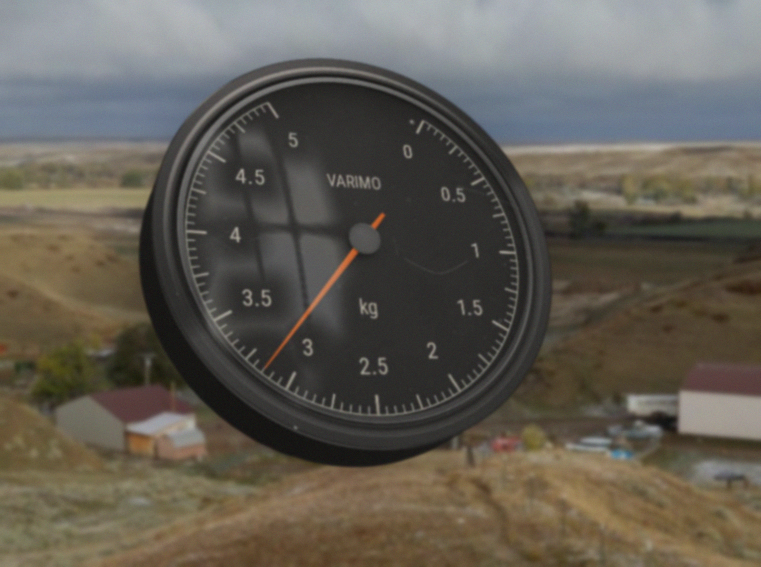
3.15; kg
